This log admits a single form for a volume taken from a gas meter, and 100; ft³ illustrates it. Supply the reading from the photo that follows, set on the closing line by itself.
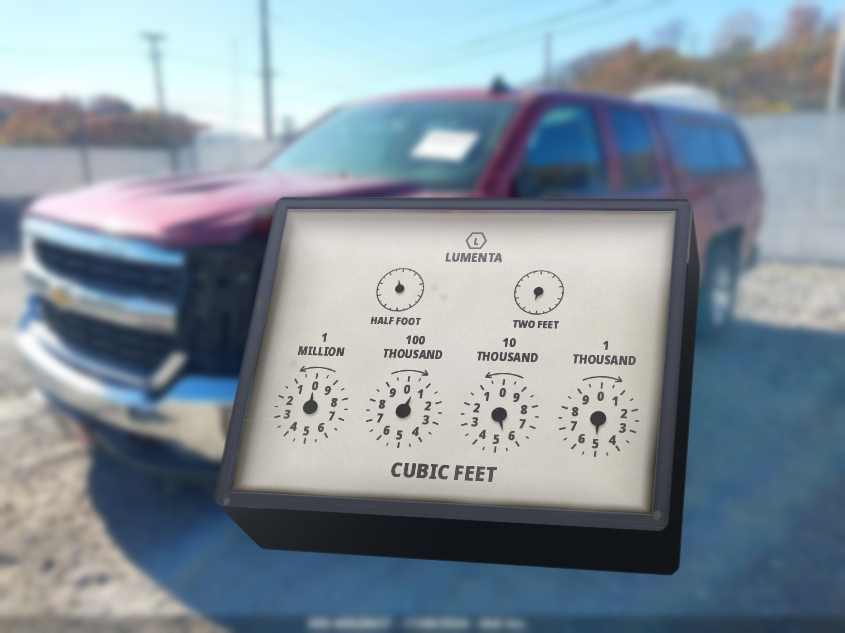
5500; ft³
